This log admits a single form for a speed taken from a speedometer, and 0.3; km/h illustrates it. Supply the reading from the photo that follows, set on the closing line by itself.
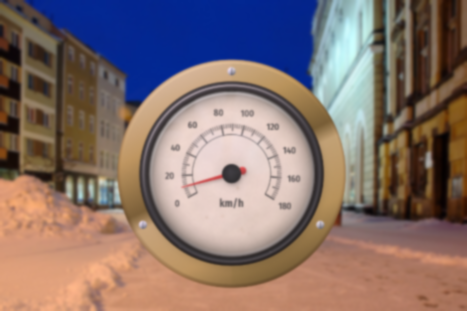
10; km/h
